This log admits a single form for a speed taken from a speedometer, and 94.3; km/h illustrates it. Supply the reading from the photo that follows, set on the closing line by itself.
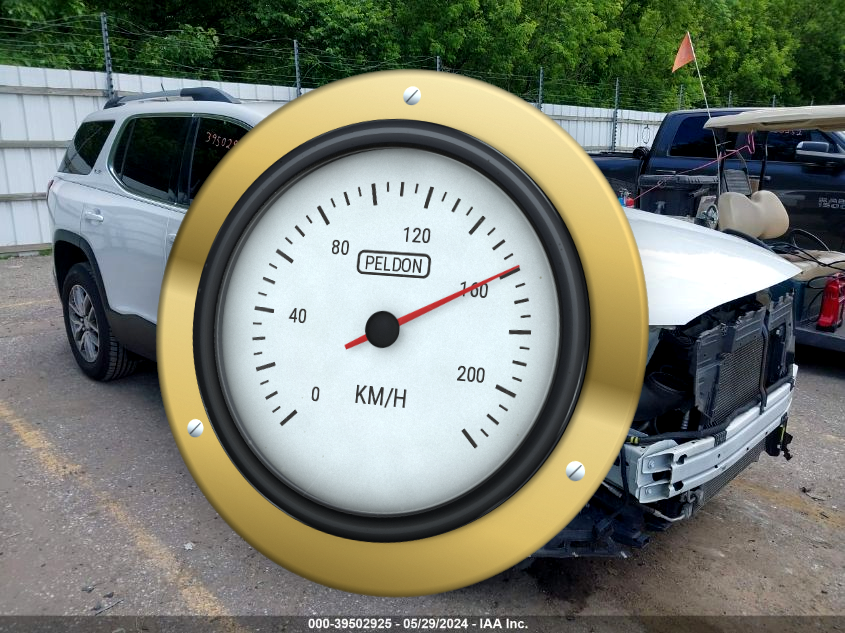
160; km/h
